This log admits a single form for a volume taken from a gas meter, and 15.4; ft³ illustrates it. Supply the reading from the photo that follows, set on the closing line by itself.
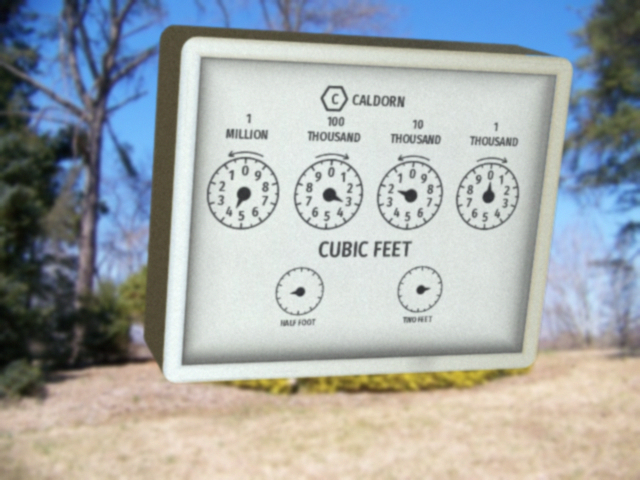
432000; ft³
